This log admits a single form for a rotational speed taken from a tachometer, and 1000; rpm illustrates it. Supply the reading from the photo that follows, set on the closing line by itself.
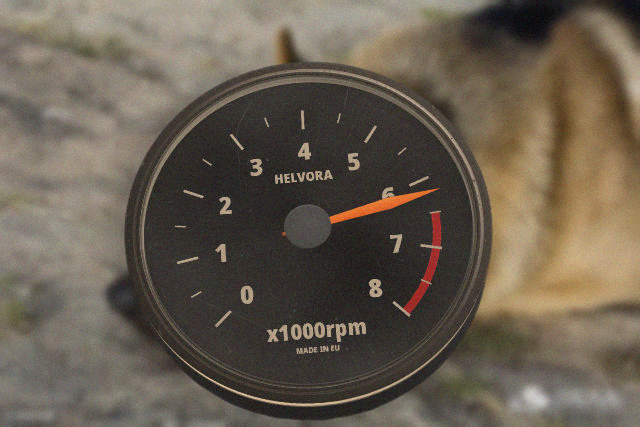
6250; rpm
